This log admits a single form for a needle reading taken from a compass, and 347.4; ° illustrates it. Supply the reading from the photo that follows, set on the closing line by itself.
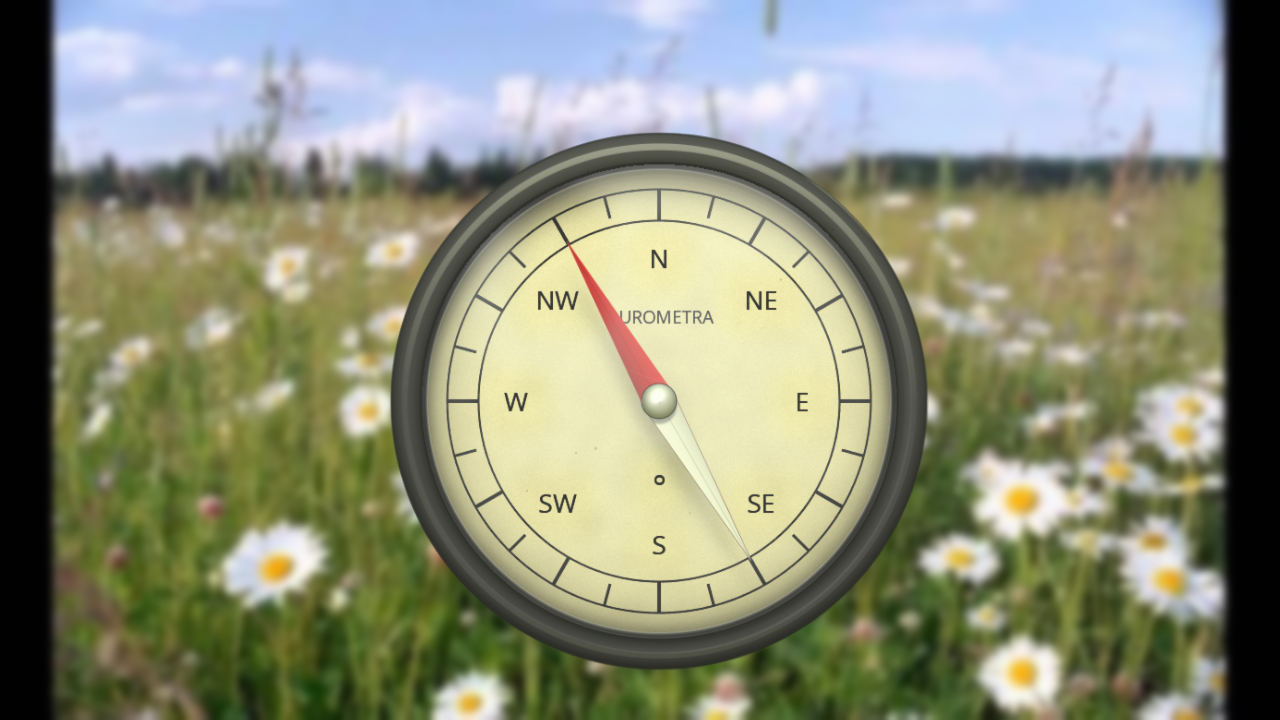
330; °
